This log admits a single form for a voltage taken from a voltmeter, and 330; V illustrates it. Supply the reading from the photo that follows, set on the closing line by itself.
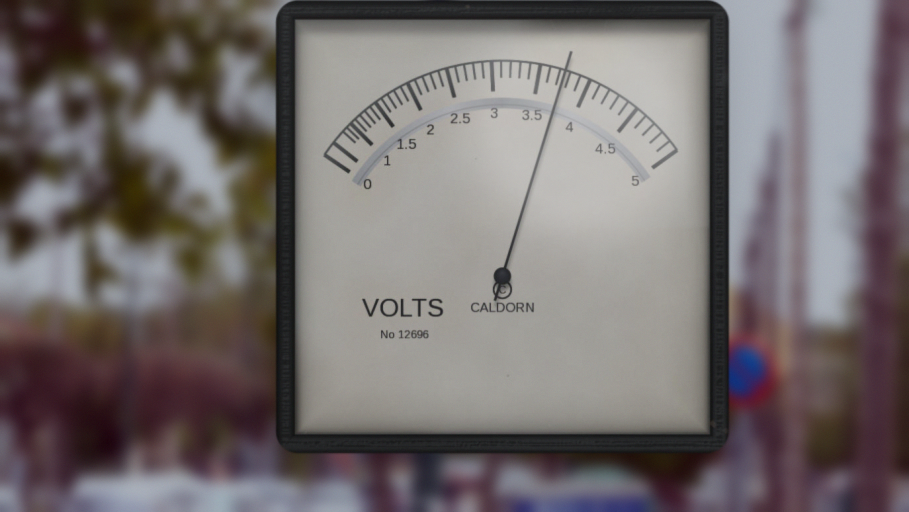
3.75; V
